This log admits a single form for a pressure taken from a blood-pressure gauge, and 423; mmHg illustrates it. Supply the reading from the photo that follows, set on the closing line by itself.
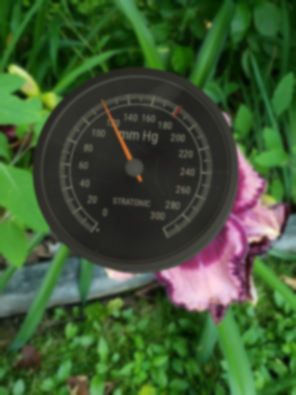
120; mmHg
